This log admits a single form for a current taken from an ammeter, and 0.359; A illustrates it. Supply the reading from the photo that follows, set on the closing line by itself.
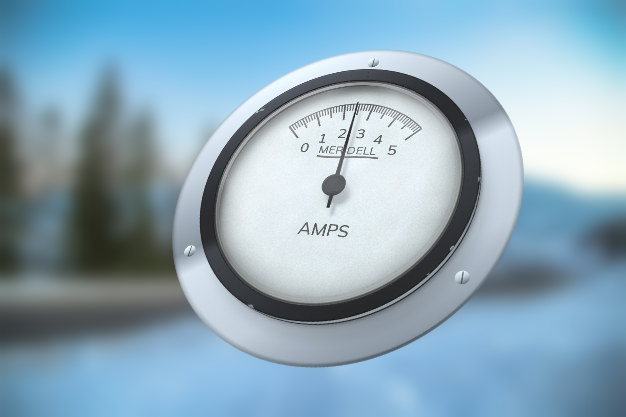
2.5; A
